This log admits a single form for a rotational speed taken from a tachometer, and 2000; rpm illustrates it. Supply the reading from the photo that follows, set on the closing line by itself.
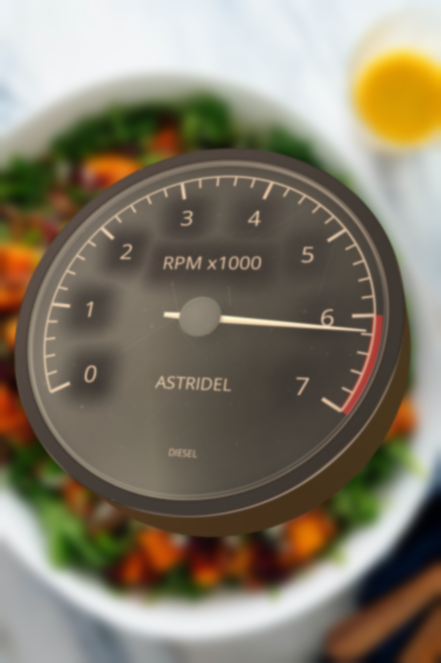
6200; rpm
